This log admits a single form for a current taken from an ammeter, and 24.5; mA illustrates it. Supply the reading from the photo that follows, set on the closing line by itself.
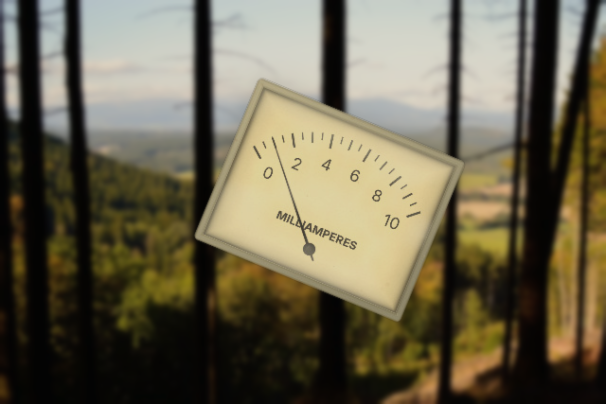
1; mA
